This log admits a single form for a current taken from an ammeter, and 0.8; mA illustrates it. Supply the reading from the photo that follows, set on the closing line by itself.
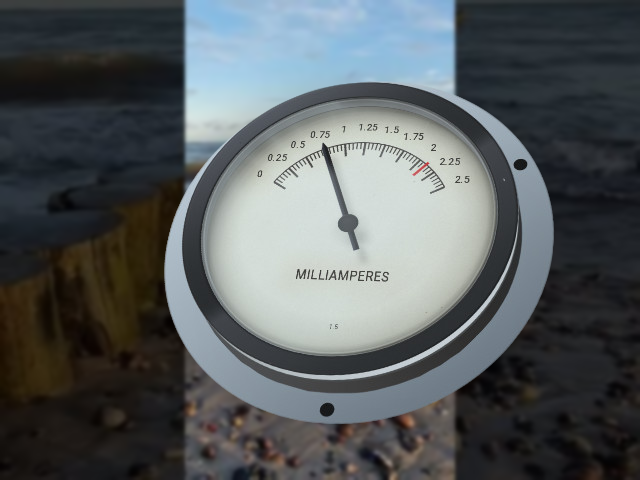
0.75; mA
